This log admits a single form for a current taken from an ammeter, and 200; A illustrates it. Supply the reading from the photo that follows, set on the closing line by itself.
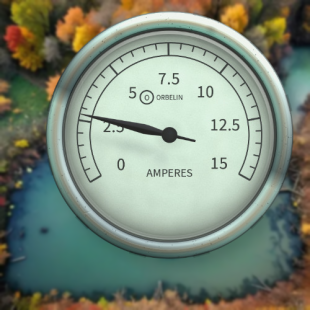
2.75; A
